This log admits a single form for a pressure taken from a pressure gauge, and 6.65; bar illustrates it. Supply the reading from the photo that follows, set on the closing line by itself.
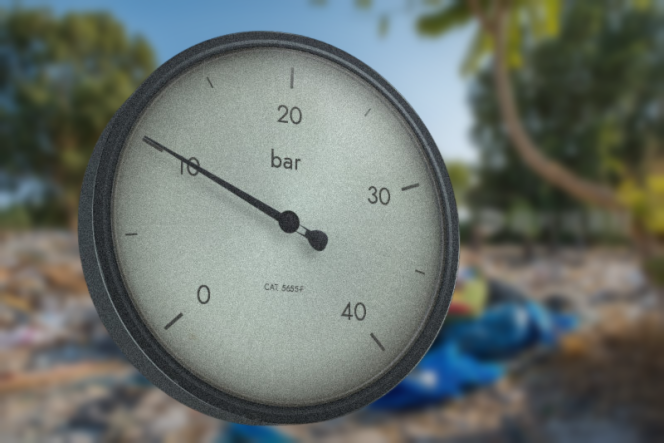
10; bar
